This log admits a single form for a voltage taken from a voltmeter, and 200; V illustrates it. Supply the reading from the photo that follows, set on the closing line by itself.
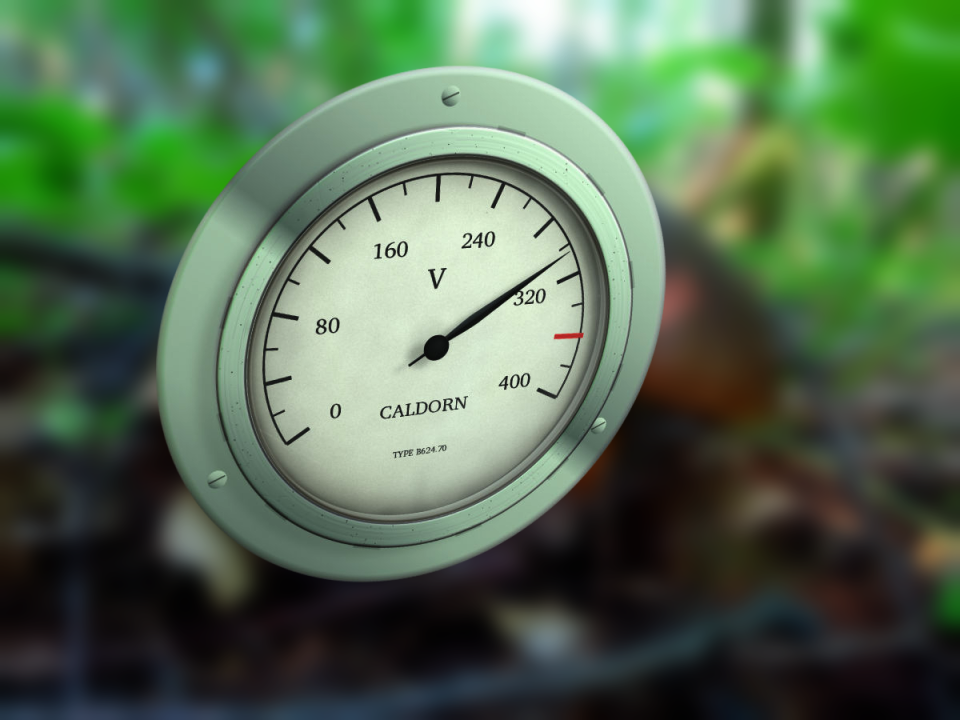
300; V
